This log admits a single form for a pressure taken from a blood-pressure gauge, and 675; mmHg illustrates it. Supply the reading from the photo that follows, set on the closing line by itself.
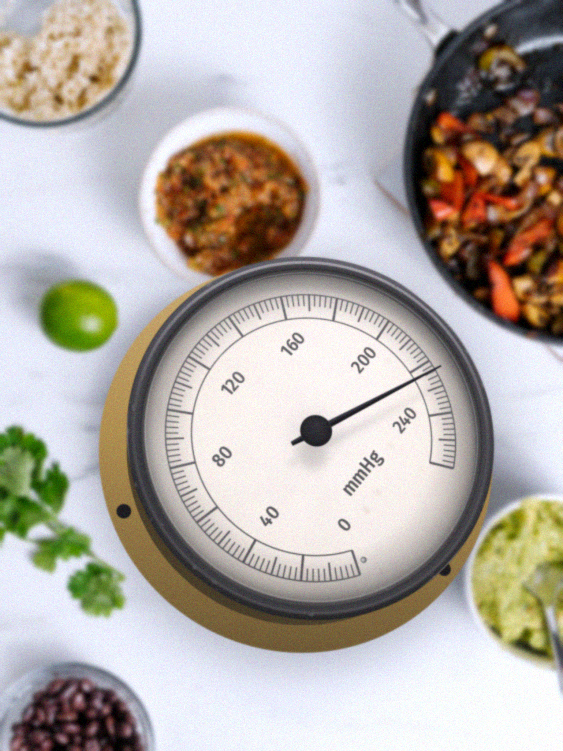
224; mmHg
